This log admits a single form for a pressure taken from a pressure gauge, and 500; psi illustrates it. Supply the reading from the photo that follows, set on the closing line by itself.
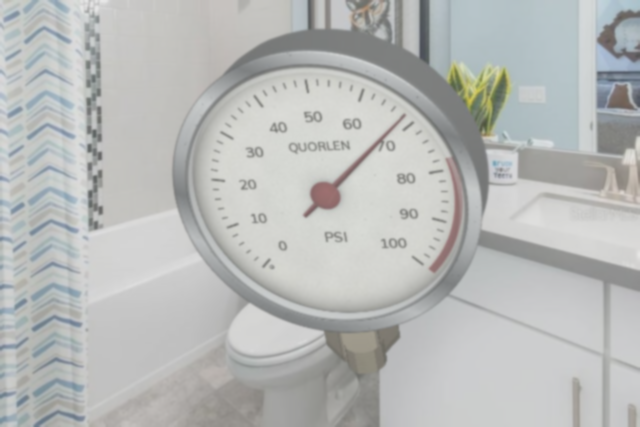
68; psi
